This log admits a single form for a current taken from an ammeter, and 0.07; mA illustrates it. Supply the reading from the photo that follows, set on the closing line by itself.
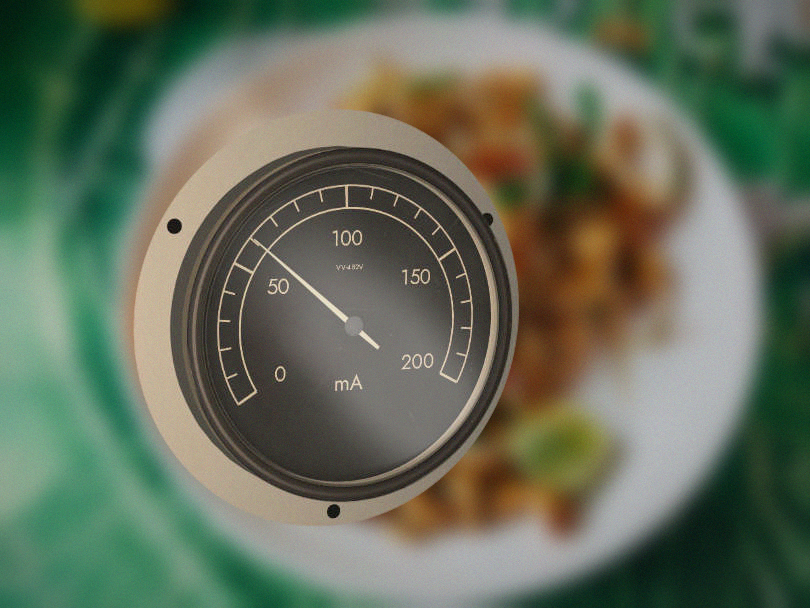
60; mA
